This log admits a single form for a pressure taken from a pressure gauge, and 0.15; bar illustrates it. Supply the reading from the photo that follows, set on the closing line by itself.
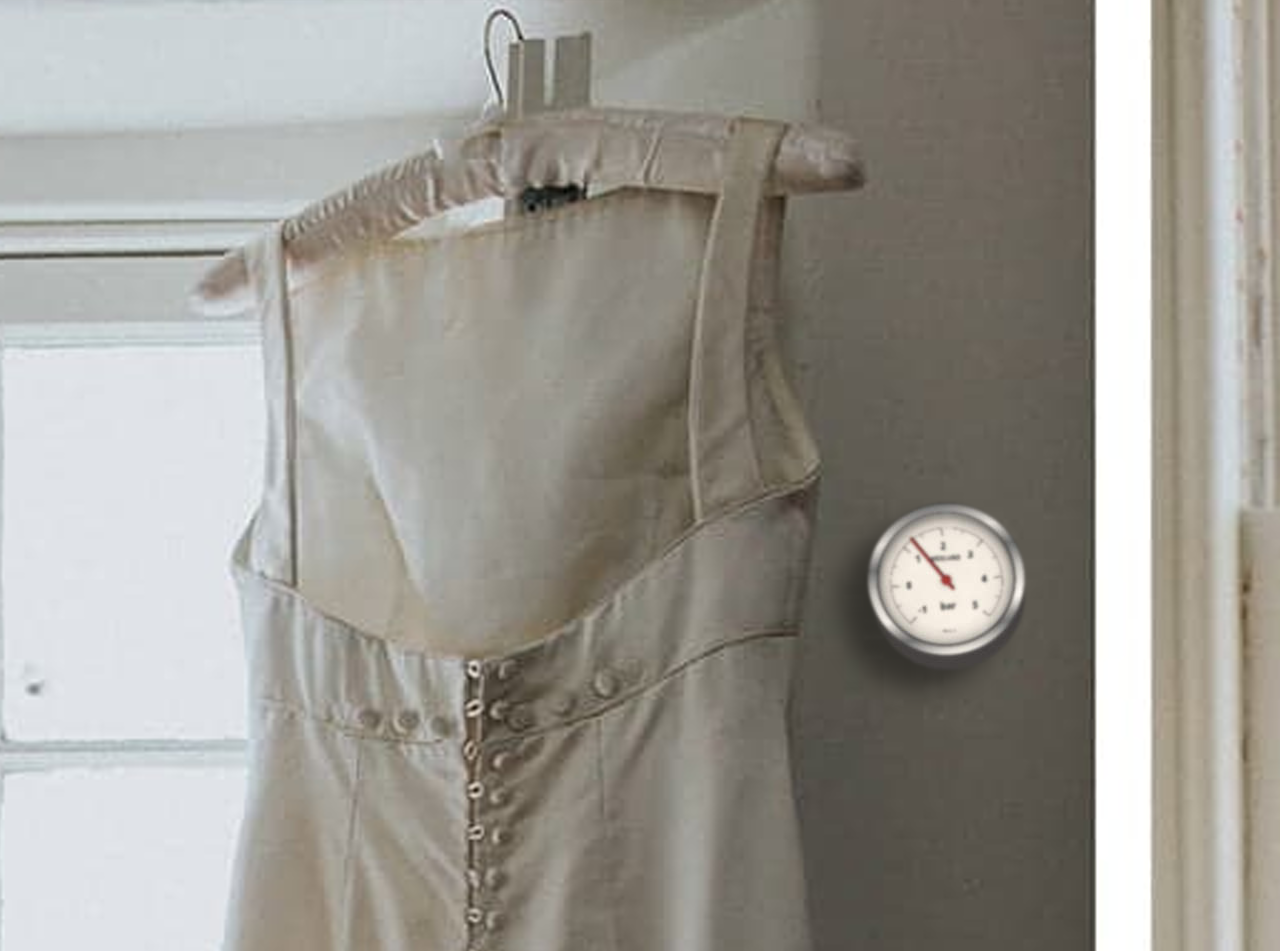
1.25; bar
